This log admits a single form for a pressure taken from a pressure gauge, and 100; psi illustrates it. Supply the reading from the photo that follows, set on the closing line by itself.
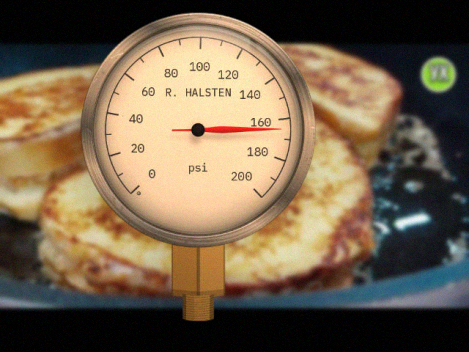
165; psi
